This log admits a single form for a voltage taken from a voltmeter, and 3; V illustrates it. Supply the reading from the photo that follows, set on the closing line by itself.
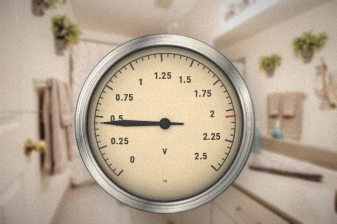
0.45; V
